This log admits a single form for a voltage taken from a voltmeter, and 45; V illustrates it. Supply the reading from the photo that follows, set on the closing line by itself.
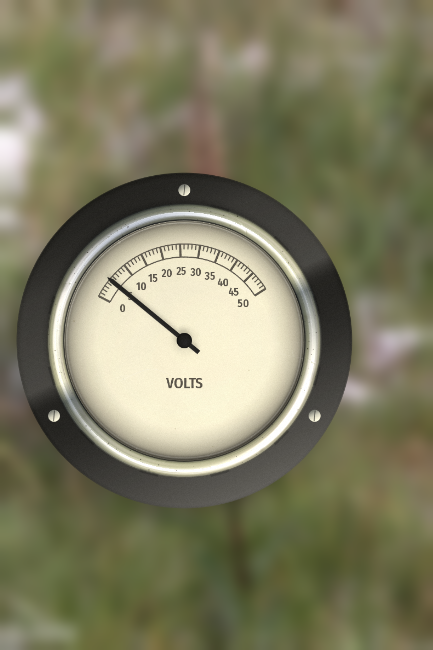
5; V
